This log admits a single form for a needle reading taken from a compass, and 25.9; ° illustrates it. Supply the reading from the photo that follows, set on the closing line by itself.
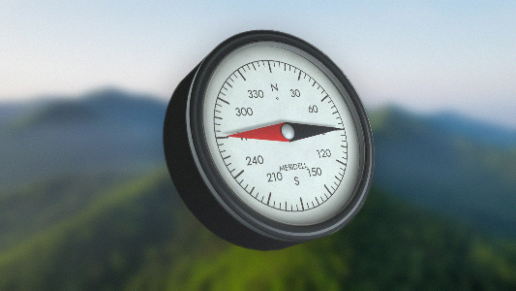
270; °
